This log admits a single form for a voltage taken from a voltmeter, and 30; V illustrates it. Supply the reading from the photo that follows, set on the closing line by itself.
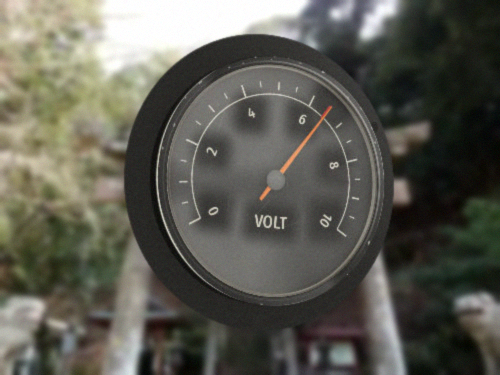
6.5; V
